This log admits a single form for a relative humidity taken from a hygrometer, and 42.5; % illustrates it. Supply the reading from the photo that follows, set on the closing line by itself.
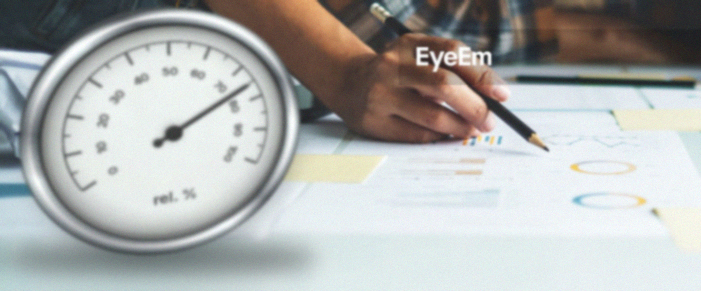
75; %
